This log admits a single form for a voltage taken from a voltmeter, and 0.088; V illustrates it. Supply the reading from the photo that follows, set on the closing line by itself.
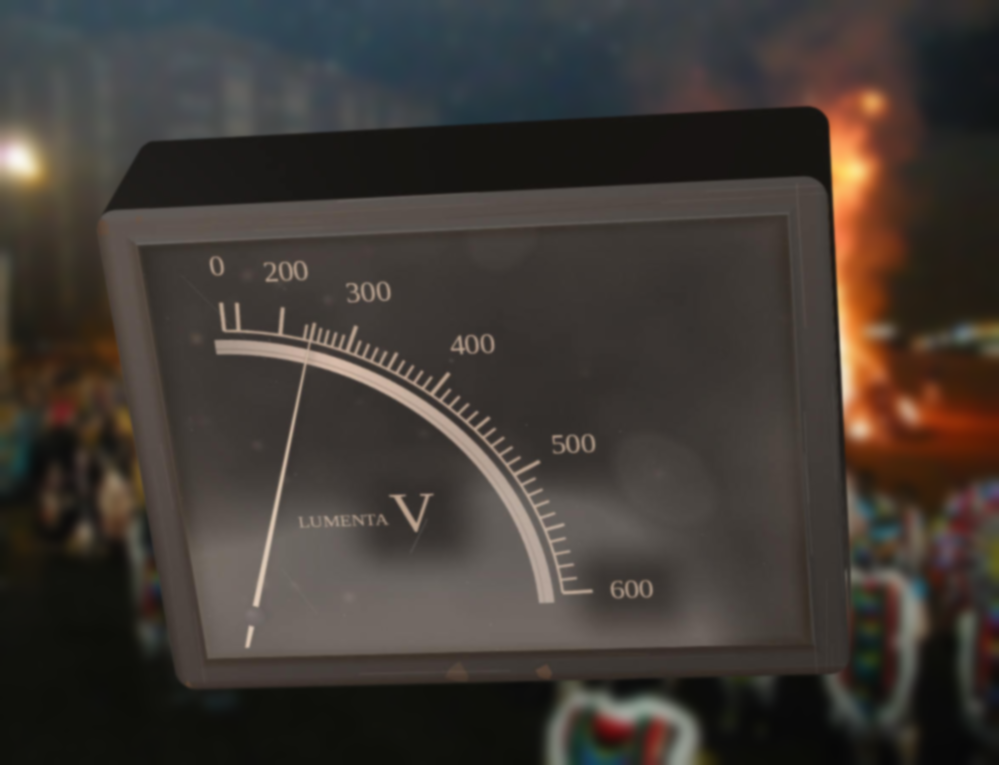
250; V
